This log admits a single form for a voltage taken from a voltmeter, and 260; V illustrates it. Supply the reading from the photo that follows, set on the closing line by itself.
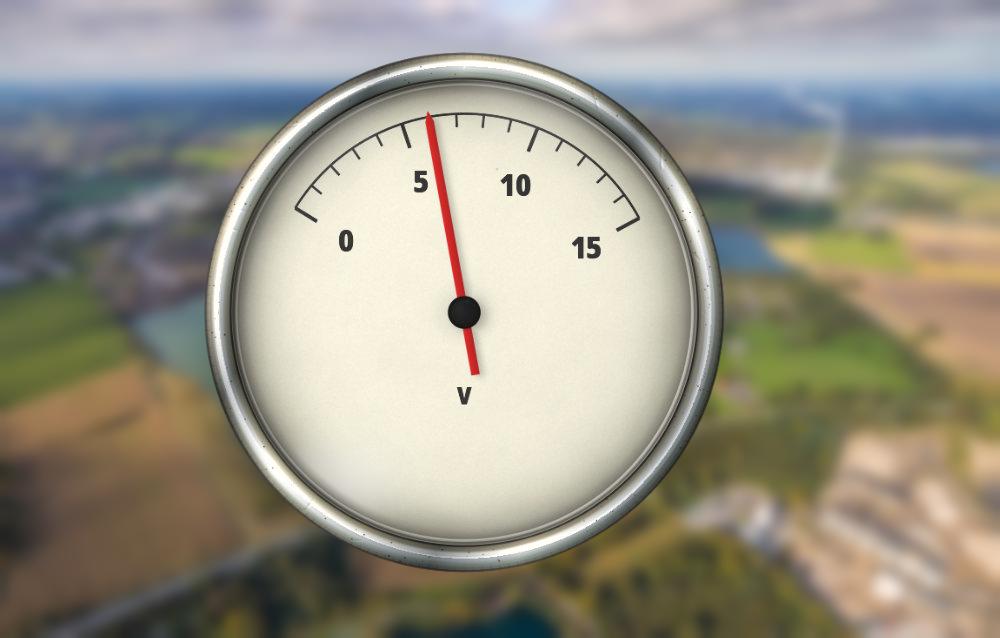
6; V
